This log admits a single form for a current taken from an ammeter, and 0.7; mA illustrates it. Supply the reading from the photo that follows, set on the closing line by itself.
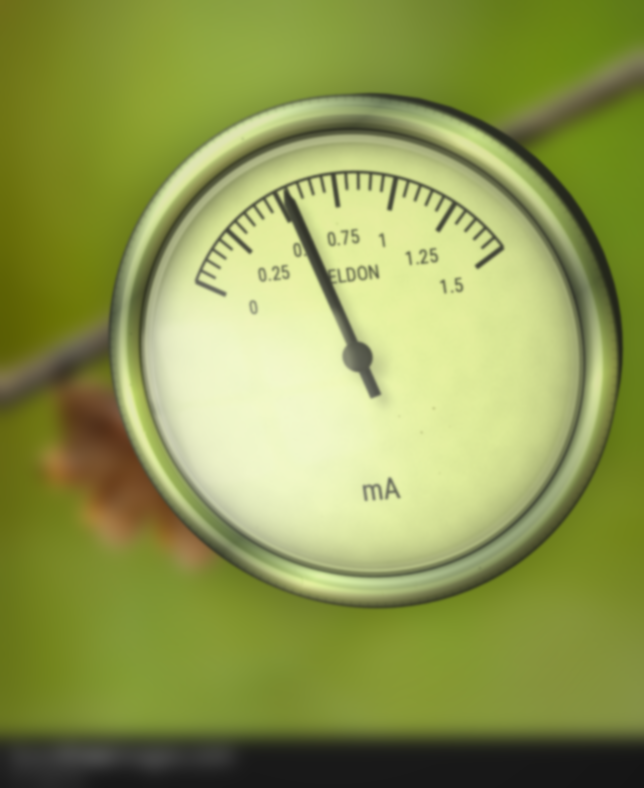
0.55; mA
